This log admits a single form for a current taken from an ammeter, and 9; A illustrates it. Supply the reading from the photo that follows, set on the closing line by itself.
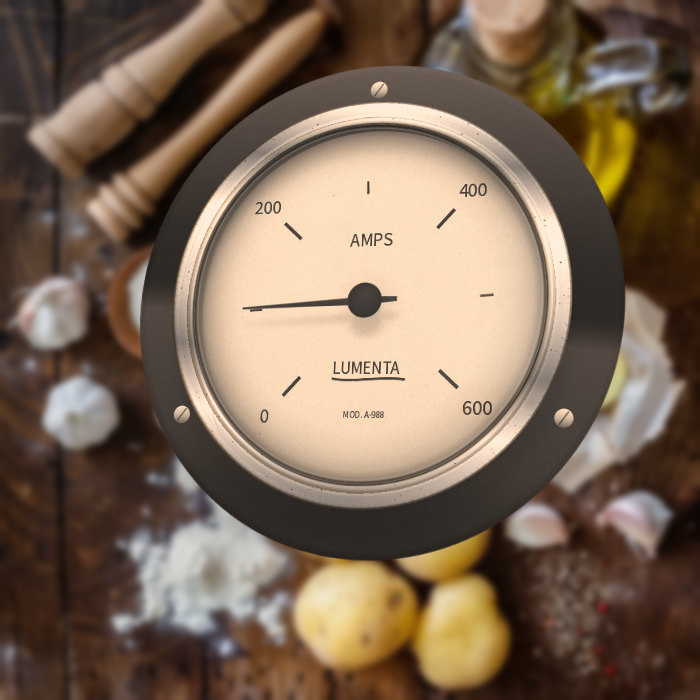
100; A
